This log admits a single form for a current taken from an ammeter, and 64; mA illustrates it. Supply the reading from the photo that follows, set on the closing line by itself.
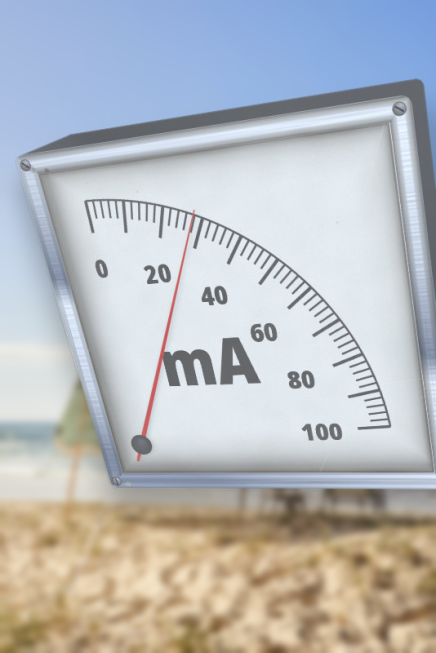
28; mA
